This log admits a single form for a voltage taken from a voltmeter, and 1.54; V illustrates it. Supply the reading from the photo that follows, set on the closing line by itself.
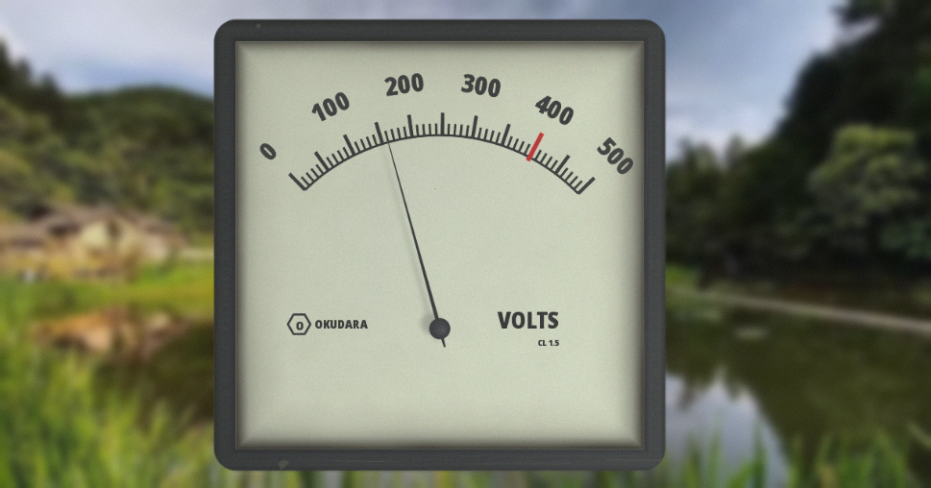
160; V
